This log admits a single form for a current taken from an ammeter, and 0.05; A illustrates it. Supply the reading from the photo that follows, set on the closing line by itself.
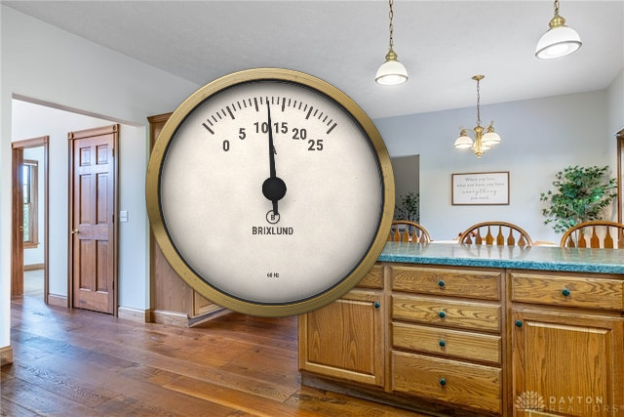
12; A
